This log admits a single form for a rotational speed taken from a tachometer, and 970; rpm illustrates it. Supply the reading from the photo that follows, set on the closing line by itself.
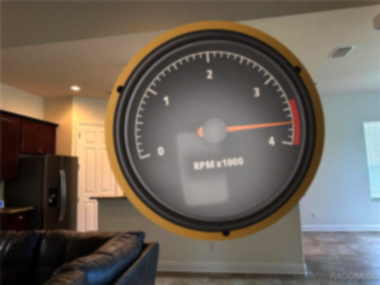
3700; rpm
